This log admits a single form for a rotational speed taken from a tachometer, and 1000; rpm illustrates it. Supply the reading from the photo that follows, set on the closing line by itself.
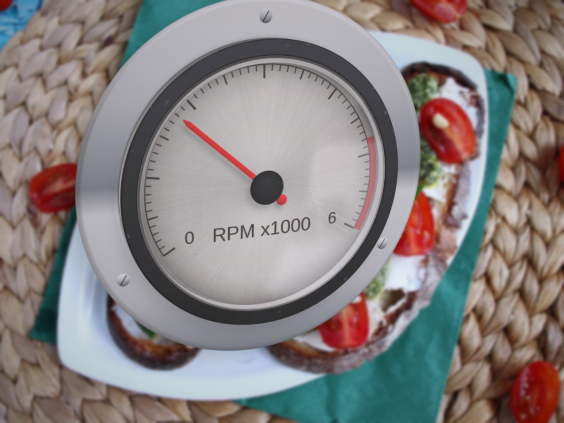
1800; rpm
